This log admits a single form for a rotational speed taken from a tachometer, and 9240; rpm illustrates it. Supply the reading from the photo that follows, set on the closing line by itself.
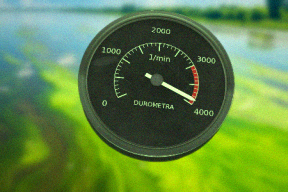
3900; rpm
